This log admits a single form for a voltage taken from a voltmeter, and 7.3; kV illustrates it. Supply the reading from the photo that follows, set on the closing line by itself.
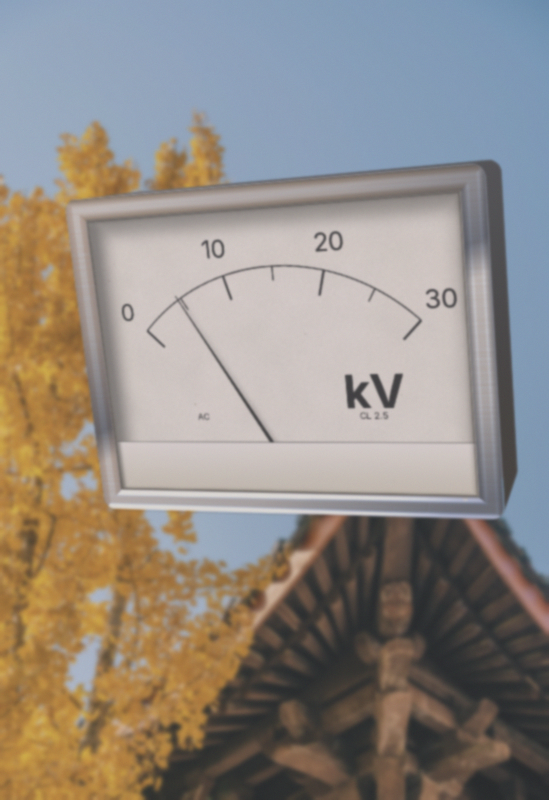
5; kV
